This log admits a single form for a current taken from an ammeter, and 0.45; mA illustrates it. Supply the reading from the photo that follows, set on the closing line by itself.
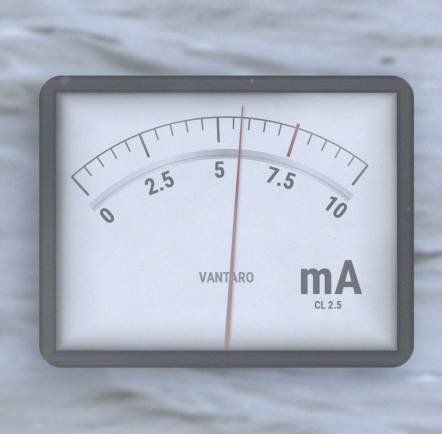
5.75; mA
